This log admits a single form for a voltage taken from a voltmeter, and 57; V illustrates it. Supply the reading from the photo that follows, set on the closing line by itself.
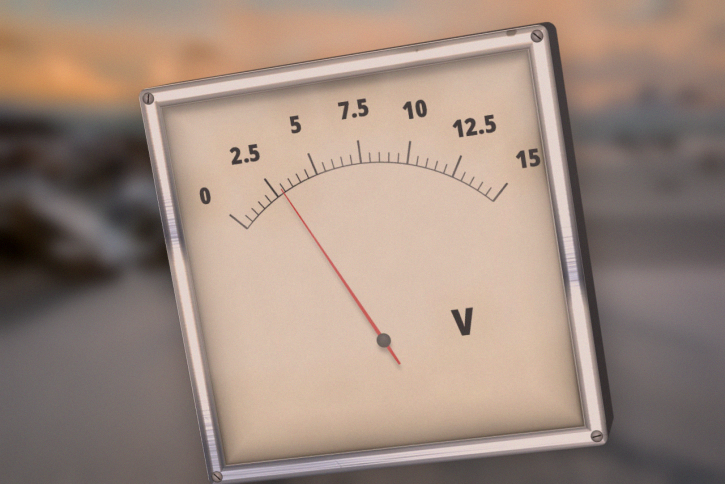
3; V
